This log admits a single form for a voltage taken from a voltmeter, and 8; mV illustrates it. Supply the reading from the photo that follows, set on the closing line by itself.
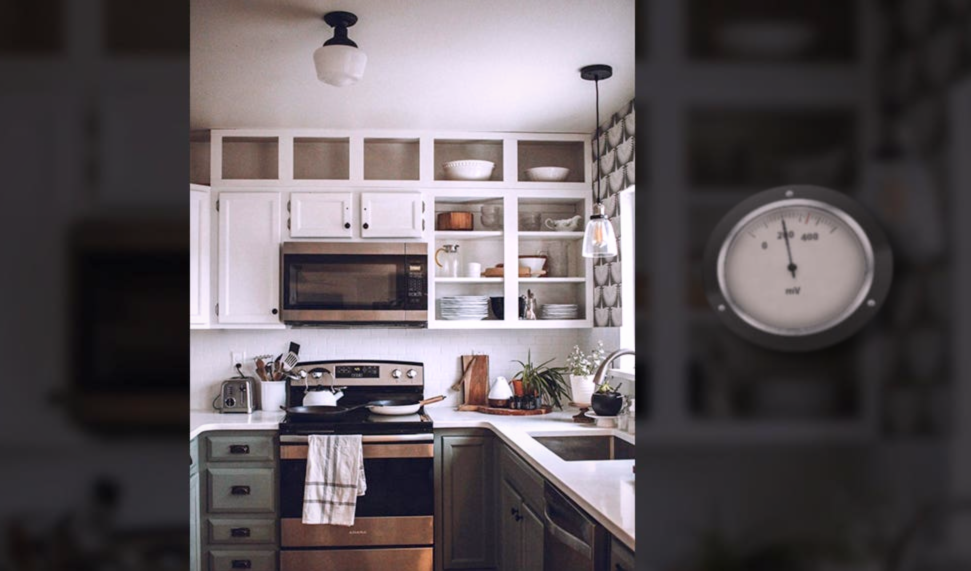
200; mV
